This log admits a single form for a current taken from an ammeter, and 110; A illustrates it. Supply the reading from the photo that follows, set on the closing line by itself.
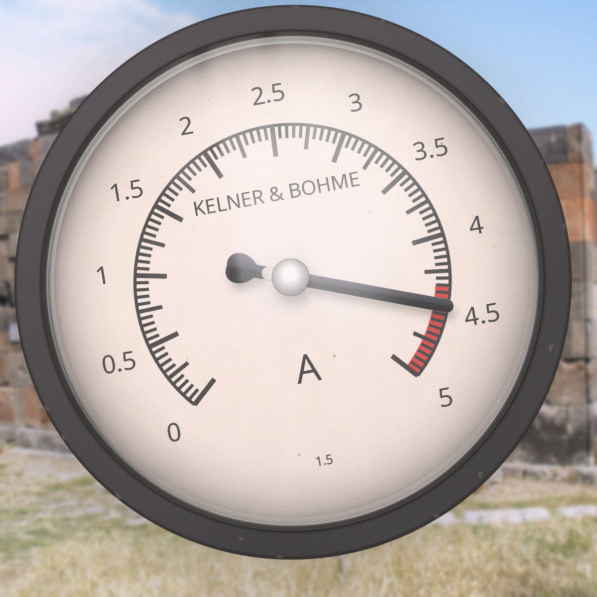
4.5; A
